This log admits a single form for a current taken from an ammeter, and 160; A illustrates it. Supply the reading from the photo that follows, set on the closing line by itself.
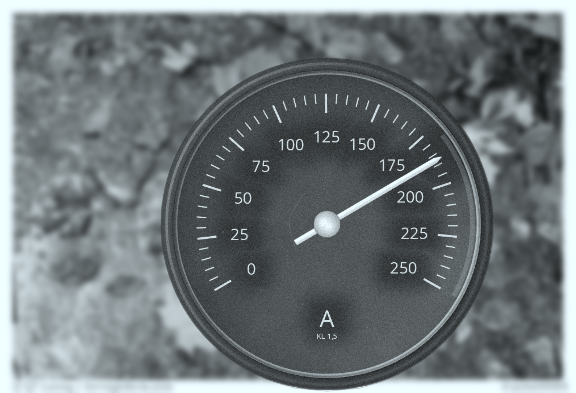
187.5; A
